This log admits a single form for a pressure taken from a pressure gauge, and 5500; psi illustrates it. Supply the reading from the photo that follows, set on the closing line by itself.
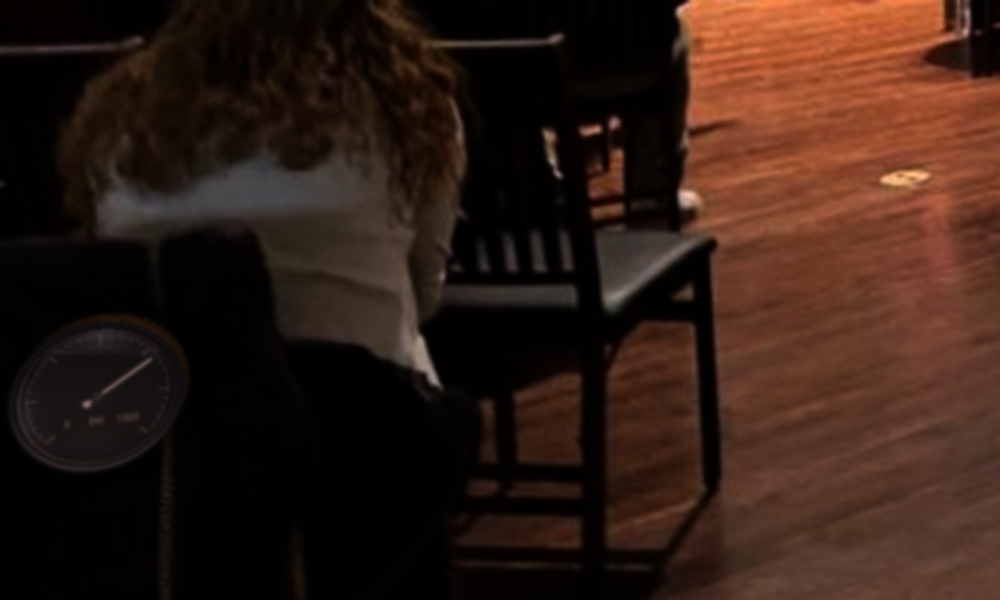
1050; psi
